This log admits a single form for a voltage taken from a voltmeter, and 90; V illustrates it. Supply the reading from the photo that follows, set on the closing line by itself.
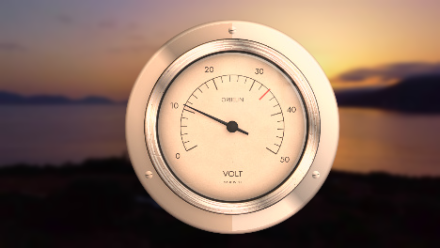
11; V
